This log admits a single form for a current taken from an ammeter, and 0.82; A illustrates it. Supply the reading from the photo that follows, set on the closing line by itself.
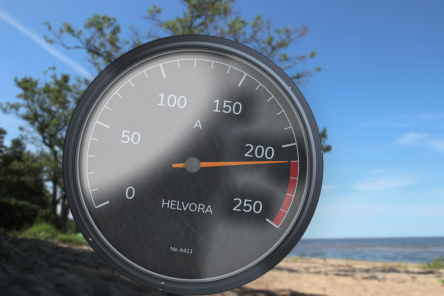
210; A
